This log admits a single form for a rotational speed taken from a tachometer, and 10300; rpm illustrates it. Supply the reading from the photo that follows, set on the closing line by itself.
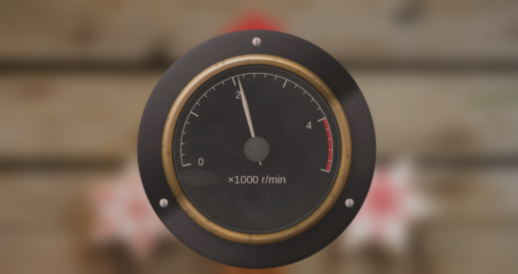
2100; rpm
